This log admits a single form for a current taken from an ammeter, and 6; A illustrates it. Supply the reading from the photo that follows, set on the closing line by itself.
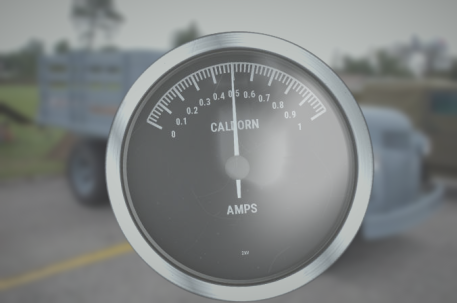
0.5; A
